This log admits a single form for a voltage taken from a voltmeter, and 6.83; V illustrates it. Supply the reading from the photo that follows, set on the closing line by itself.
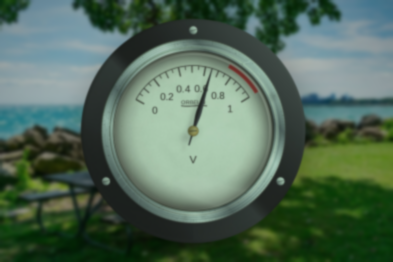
0.65; V
